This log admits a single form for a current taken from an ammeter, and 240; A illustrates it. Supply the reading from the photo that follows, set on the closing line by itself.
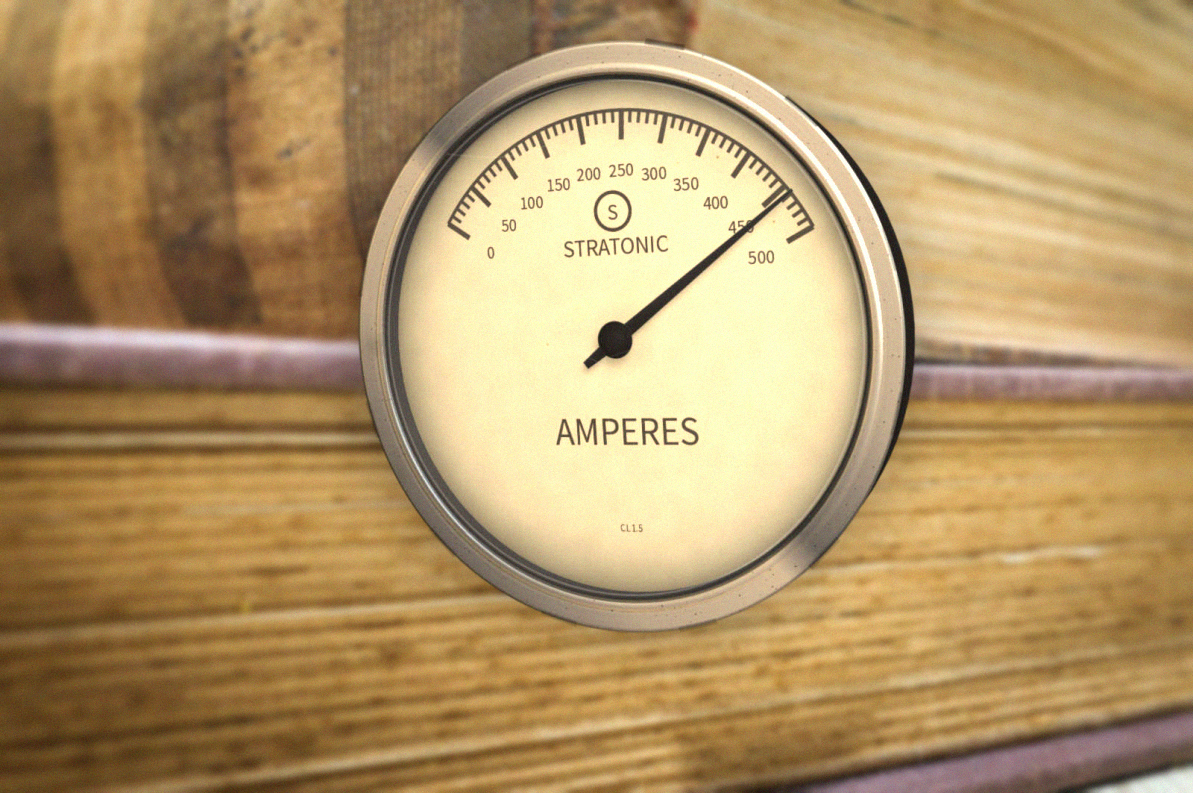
460; A
